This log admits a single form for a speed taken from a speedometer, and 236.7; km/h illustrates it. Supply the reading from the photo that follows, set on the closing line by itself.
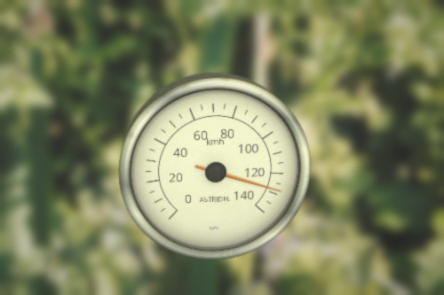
127.5; km/h
